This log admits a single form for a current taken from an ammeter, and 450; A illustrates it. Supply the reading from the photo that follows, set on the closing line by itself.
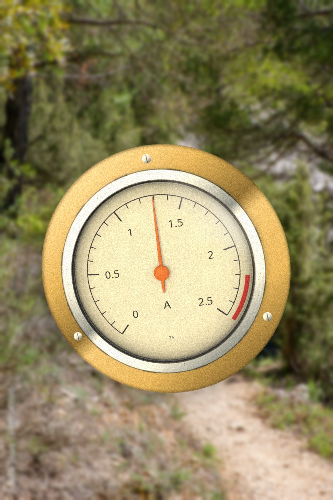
1.3; A
